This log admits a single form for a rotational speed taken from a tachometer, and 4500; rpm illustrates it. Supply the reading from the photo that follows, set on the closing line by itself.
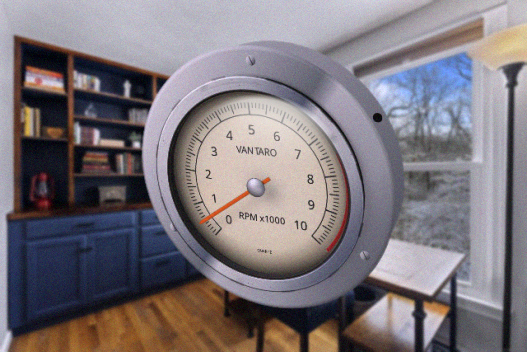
500; rpm
